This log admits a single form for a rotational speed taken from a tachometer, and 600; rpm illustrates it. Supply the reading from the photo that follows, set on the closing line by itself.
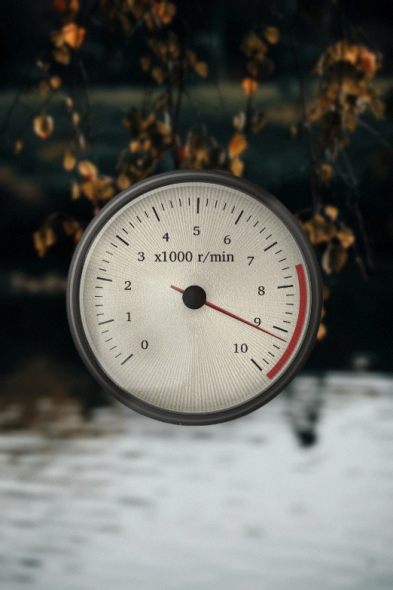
9200; rpm
